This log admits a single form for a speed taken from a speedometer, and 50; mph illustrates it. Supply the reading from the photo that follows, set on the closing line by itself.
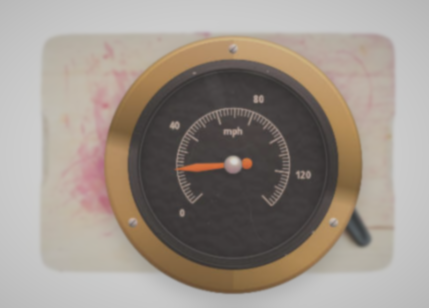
20; mph
